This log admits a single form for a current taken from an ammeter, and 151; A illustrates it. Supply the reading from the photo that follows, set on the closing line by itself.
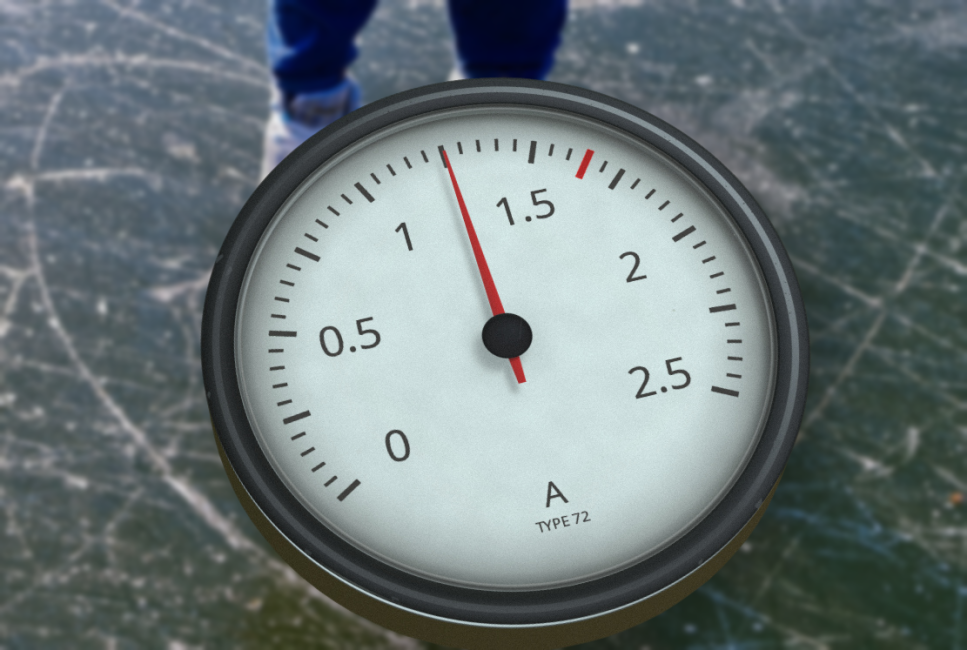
1.25; A
